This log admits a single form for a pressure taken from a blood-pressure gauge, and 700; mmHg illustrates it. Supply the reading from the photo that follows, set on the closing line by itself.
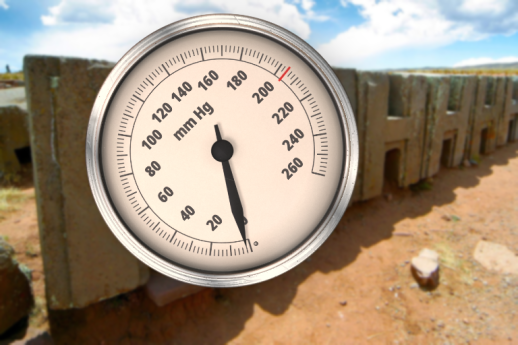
2; mmHg
